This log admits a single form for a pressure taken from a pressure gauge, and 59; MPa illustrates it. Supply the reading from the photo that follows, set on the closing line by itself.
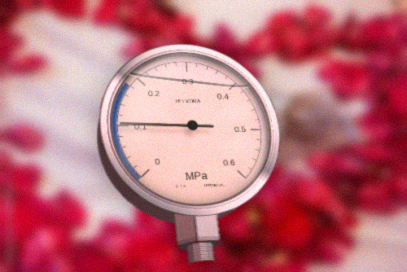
0.1; MPa
